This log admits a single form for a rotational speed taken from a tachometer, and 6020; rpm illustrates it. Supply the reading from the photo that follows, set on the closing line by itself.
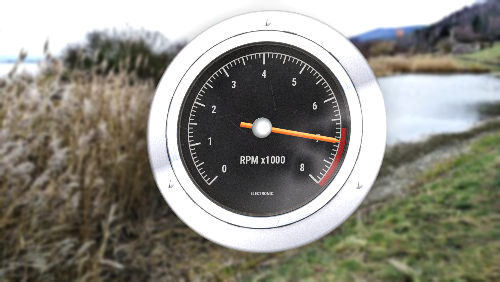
7000; rpm
